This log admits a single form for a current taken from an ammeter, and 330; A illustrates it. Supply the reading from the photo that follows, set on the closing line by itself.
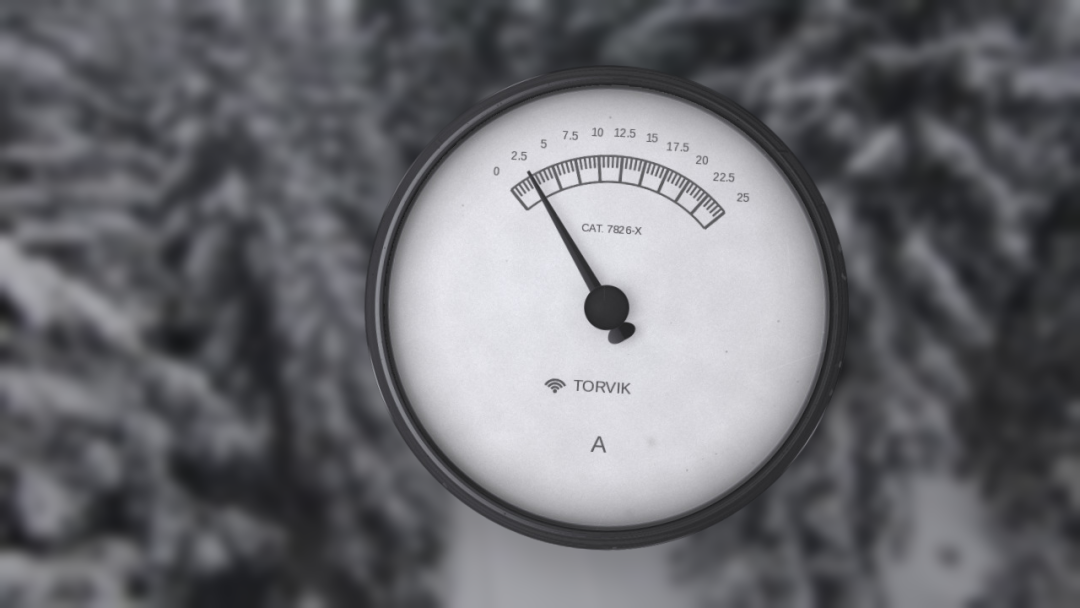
2.5; A
